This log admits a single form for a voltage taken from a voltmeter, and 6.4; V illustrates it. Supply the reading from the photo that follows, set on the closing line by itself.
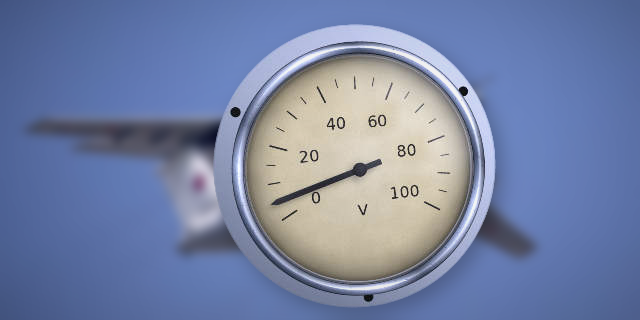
5; V
